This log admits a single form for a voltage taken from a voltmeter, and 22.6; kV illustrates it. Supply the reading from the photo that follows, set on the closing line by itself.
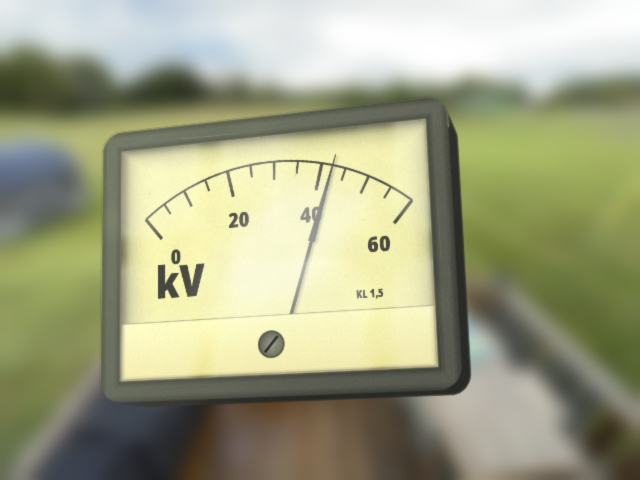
42.5; kV
